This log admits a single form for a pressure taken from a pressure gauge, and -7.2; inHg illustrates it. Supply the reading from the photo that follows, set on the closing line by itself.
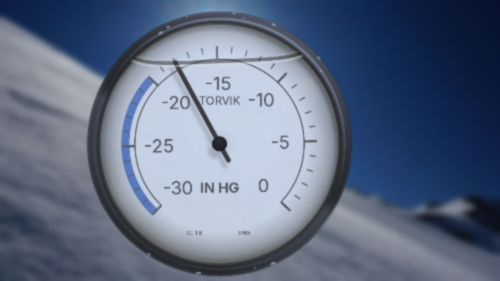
-18; inHg
